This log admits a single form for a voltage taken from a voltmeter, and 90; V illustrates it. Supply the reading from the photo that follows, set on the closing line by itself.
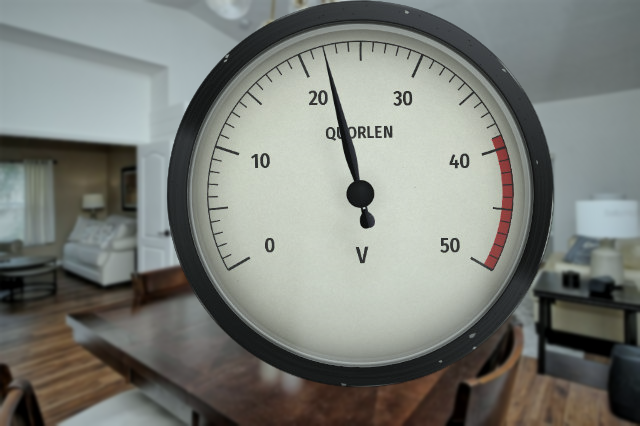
22; V
